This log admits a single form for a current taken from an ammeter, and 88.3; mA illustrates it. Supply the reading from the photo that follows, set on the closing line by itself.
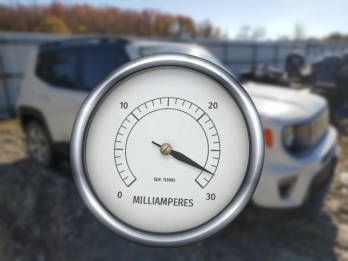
28; mA
